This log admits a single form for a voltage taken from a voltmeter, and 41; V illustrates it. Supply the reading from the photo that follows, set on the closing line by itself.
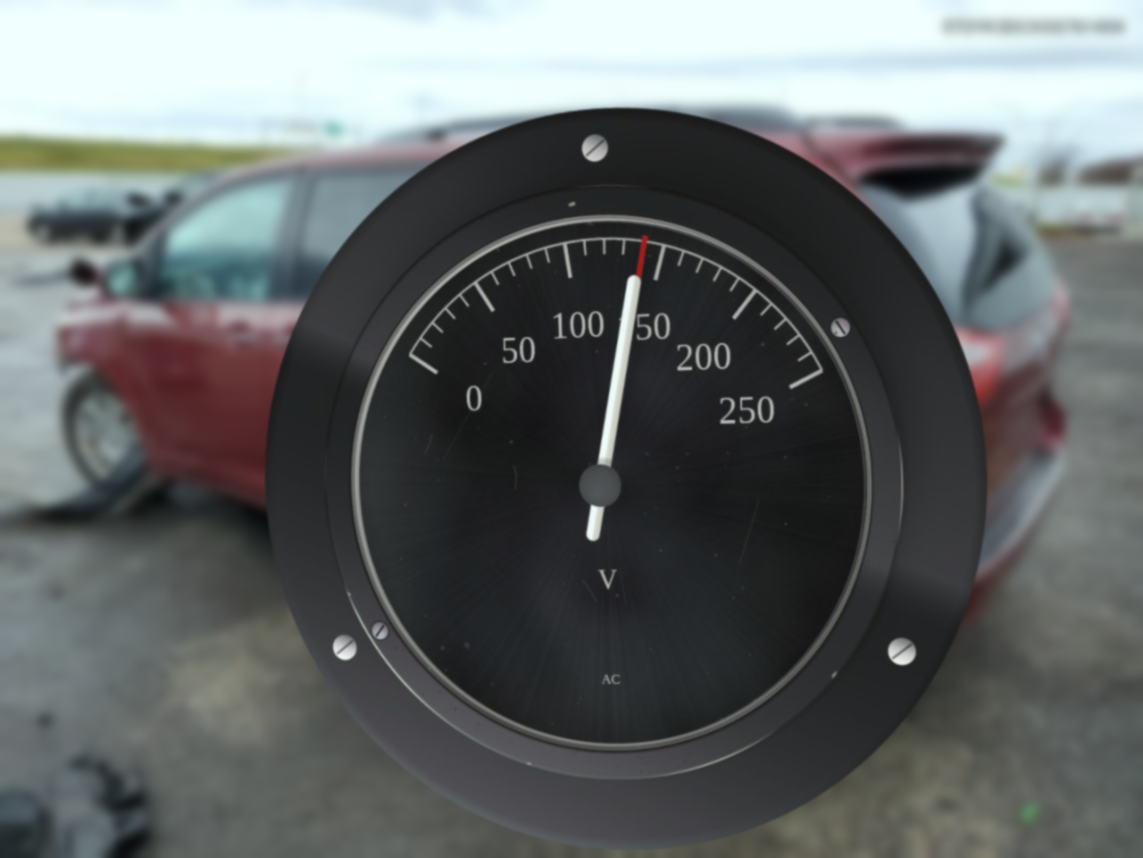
140; V
